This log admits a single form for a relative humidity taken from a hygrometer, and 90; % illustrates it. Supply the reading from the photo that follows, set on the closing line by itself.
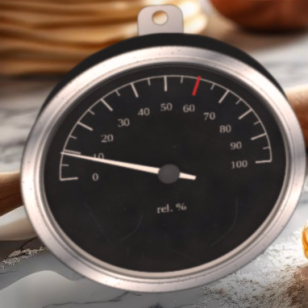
10; %
